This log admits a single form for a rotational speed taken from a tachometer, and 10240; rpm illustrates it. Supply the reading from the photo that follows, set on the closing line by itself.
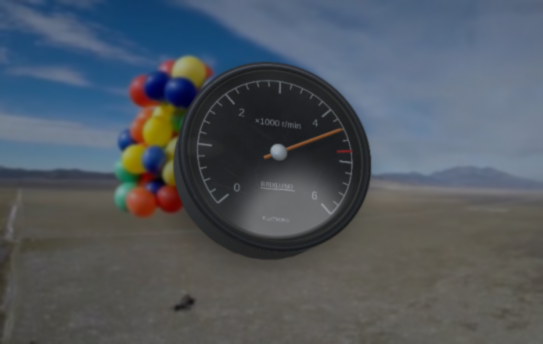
4400; rpm
